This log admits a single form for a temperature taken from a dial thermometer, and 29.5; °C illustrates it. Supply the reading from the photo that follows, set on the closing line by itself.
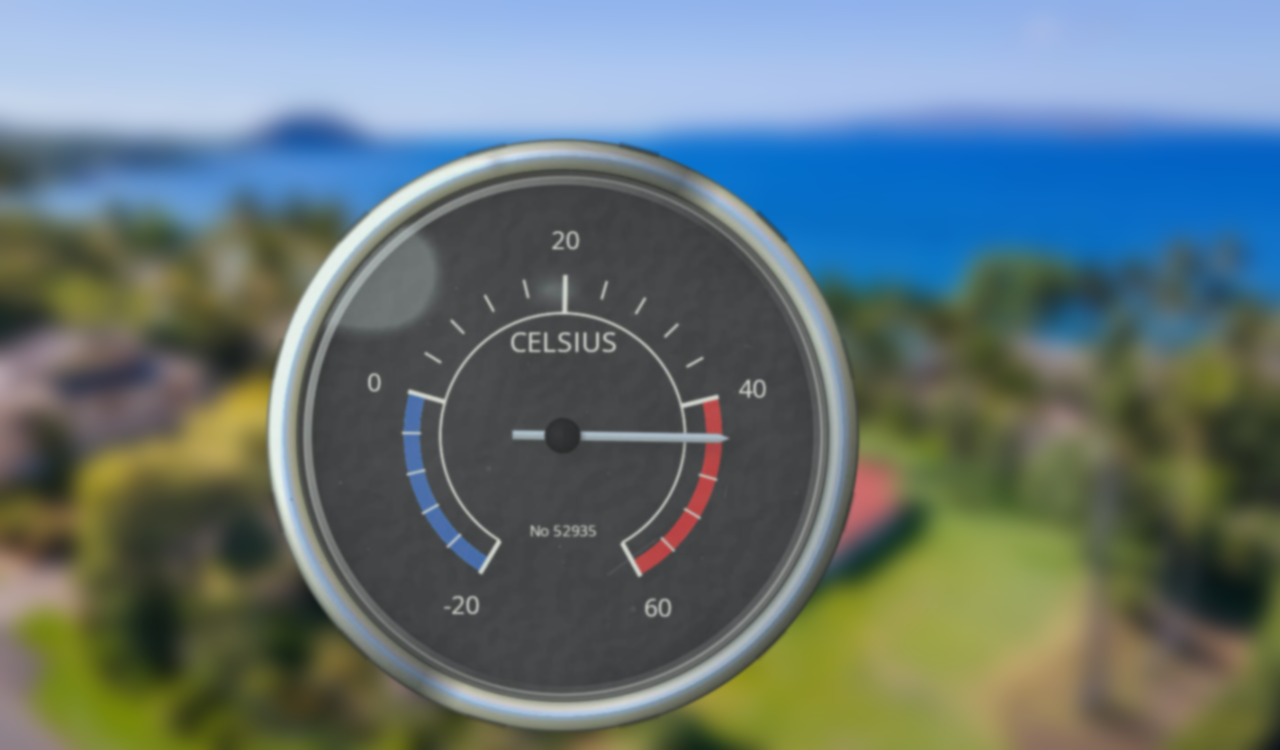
44; °C
